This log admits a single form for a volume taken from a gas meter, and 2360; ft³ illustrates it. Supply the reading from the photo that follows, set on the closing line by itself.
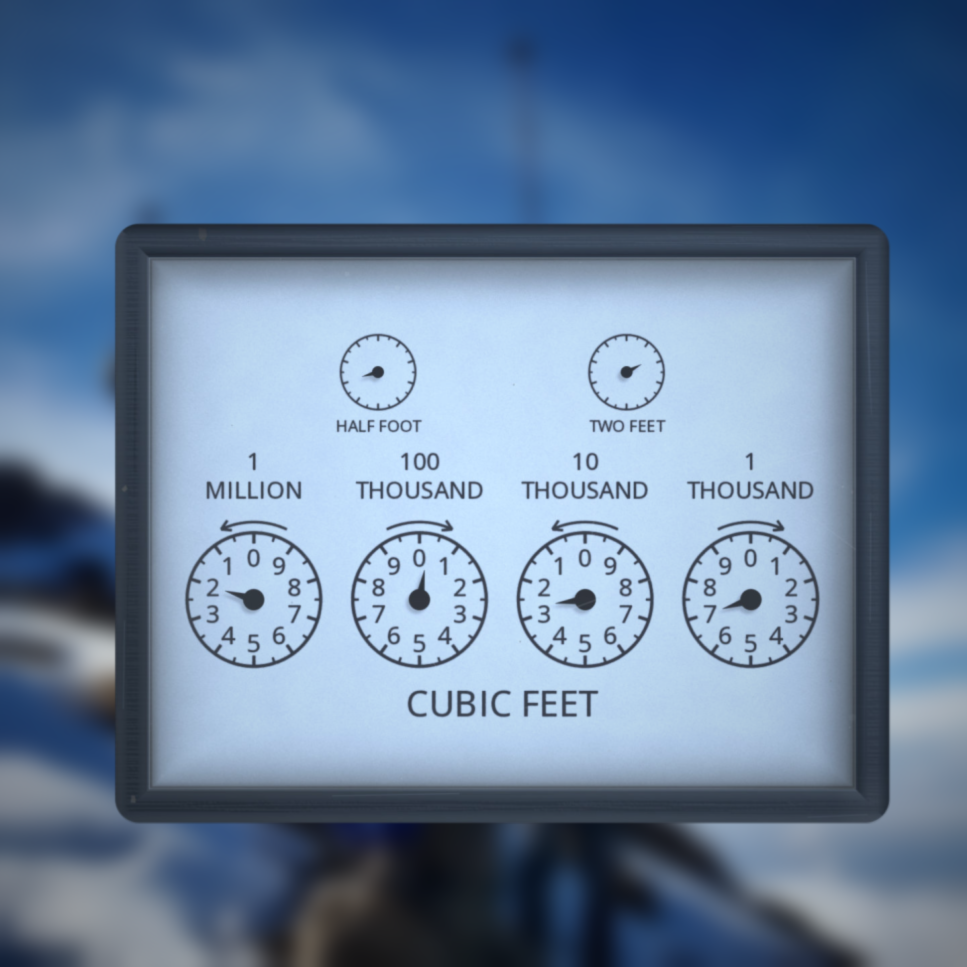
202700; ft³
